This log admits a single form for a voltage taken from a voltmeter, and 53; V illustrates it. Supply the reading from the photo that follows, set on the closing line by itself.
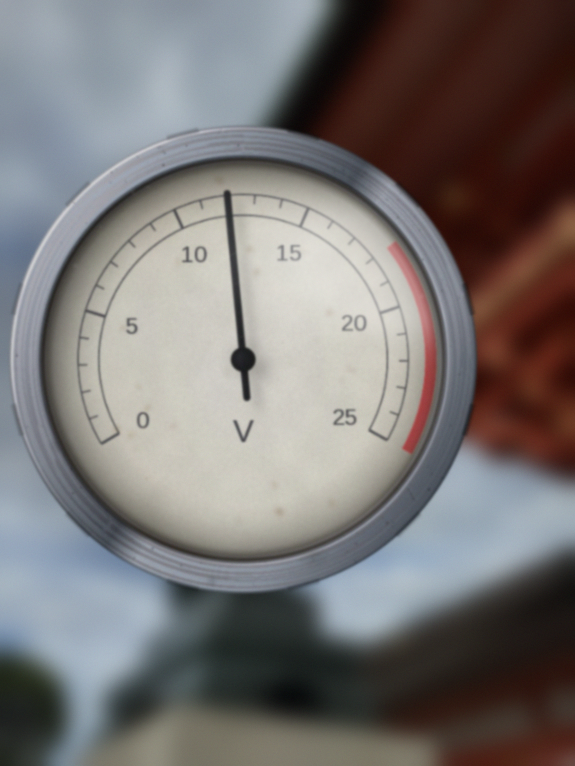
12; V
